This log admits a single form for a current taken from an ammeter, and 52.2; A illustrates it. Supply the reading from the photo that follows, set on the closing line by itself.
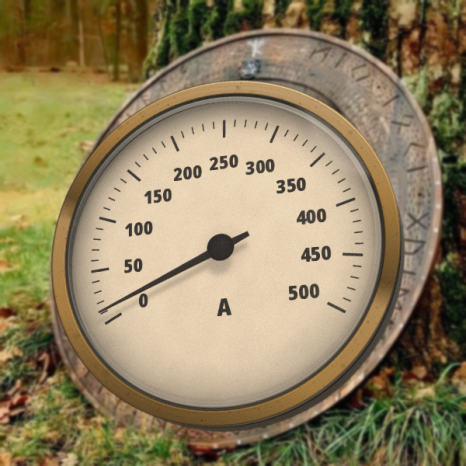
10; A
